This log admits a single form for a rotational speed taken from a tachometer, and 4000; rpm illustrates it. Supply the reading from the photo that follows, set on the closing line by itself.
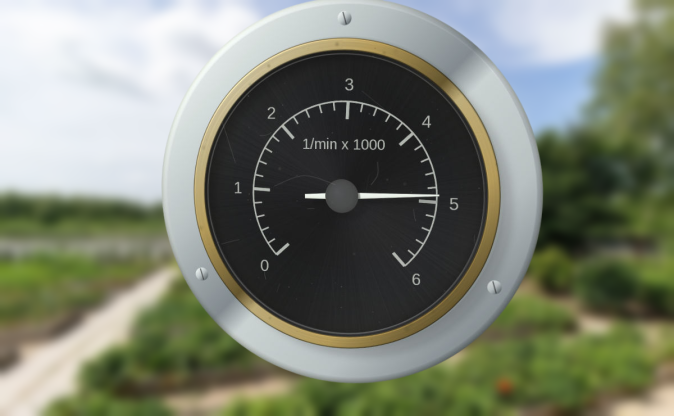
4900; rpm
